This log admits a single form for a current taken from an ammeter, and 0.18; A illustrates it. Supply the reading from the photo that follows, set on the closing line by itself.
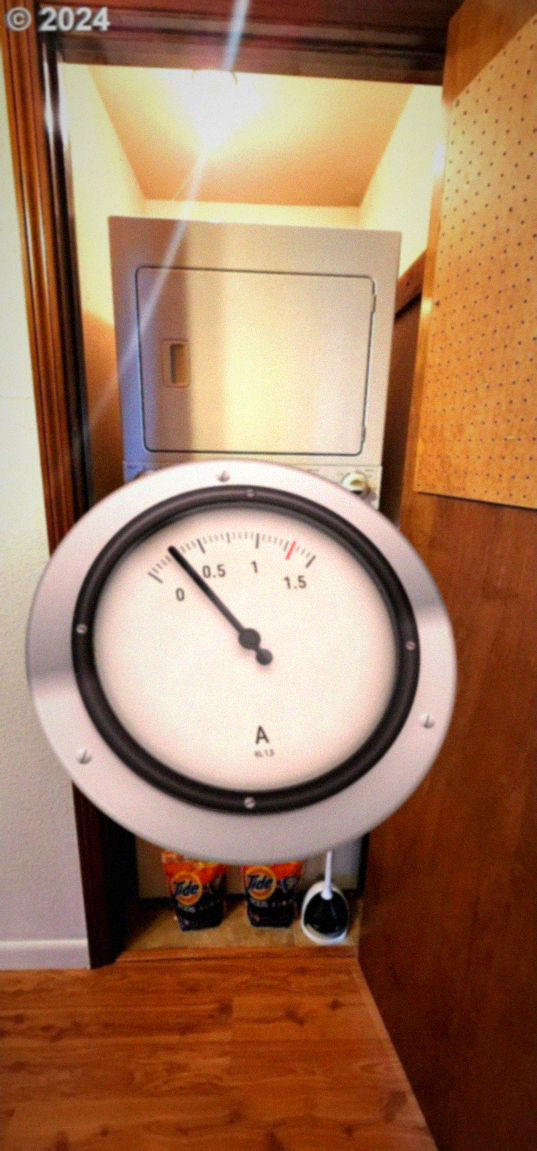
0.25; A
